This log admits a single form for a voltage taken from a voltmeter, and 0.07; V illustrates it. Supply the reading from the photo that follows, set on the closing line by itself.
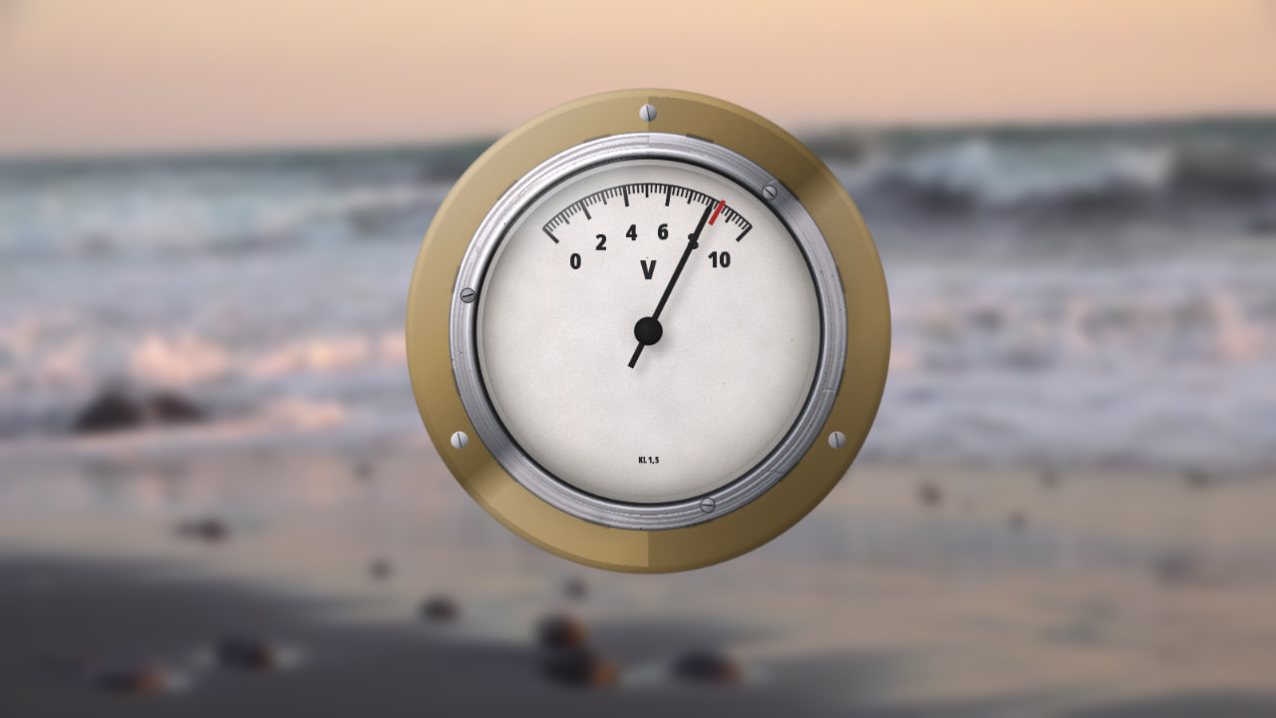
8; V
